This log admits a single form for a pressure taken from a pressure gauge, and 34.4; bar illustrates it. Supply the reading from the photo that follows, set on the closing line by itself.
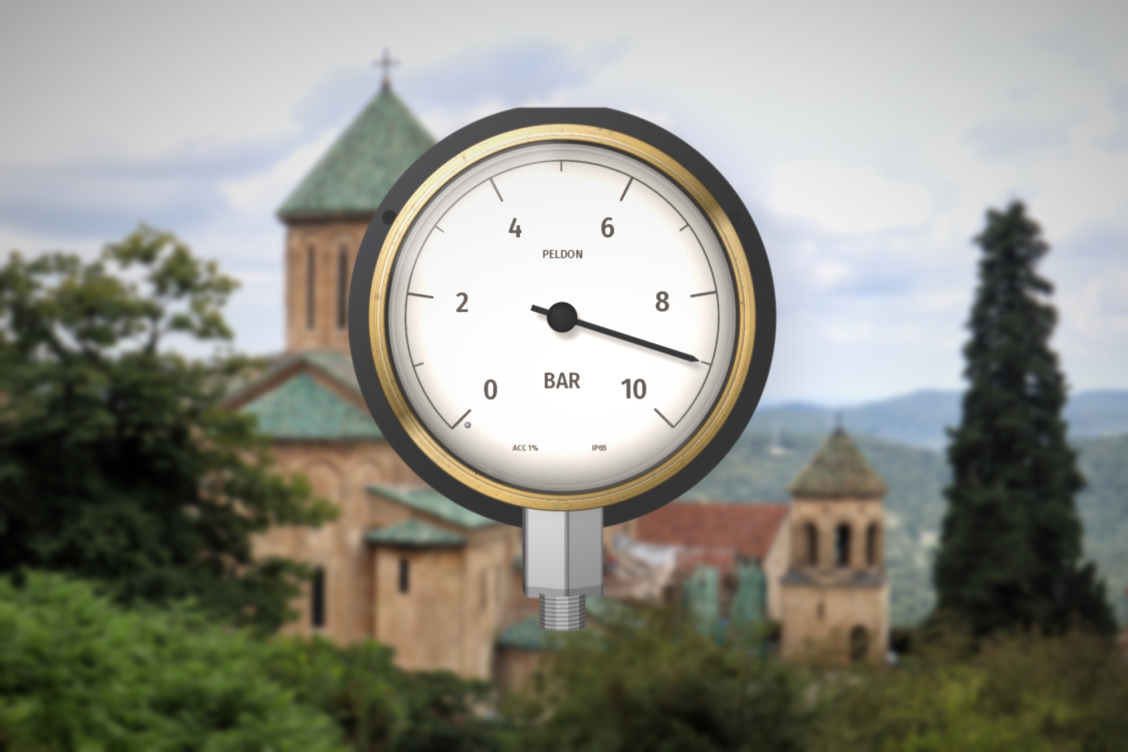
9; bar
